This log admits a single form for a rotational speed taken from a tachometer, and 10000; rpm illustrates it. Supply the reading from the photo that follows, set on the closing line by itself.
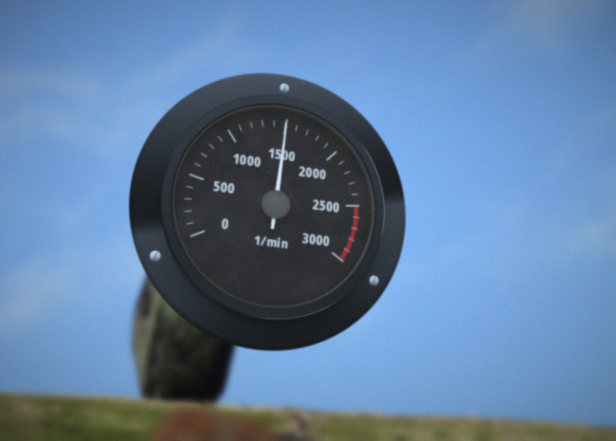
1500; rpm
